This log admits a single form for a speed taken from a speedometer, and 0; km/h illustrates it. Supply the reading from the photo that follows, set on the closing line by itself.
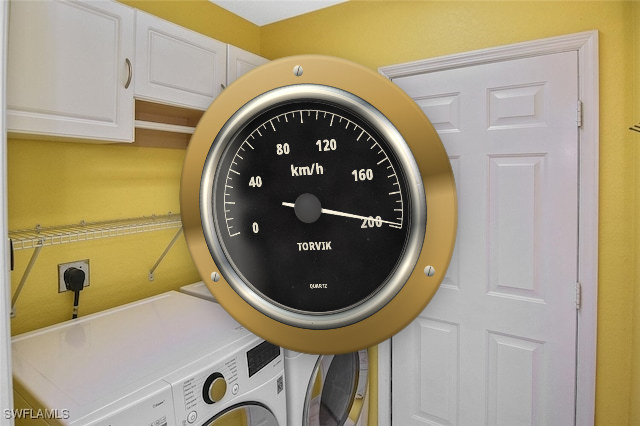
197.5; km/h
